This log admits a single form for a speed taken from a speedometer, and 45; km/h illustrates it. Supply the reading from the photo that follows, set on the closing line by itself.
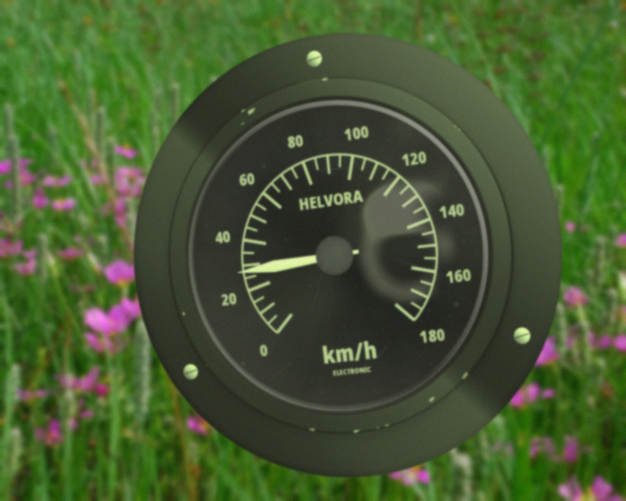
27.5; km/h
